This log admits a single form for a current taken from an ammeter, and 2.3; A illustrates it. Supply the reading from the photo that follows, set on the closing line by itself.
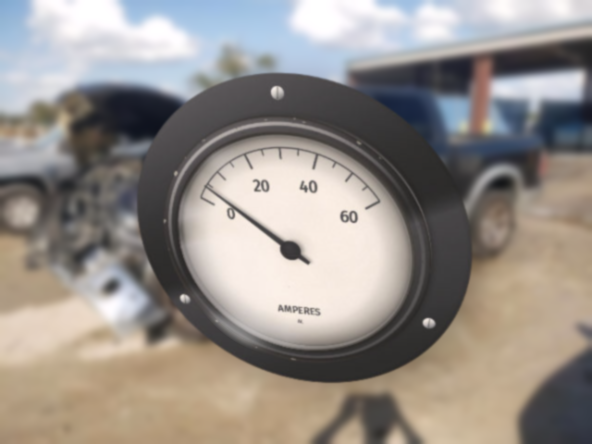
5; A
